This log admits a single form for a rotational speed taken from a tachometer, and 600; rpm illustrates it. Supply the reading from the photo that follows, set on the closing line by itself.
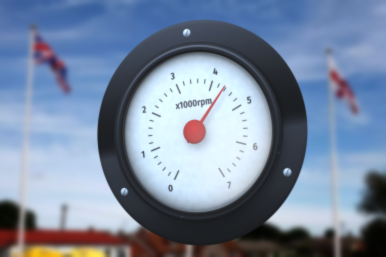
4400; rpm
